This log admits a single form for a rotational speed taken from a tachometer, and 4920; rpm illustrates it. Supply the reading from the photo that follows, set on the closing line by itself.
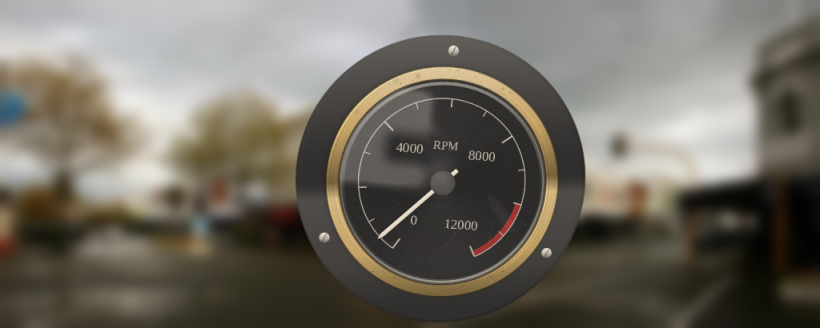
500; rpm
